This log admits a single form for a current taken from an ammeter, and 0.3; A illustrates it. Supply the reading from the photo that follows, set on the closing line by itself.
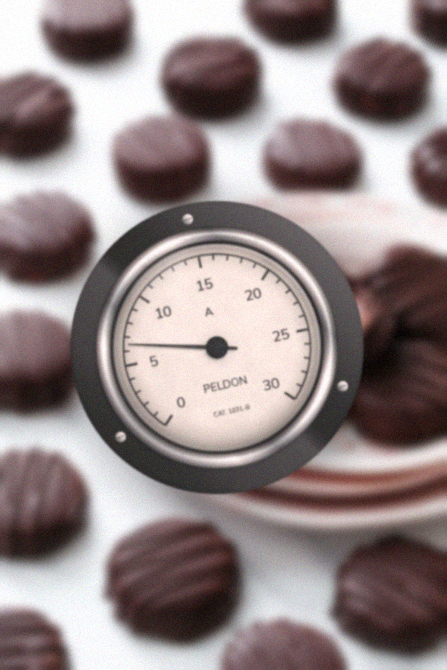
6.5; A
